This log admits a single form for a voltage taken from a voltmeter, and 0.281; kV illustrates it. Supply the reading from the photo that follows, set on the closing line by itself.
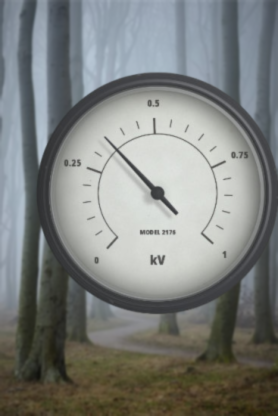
0.35; kV
